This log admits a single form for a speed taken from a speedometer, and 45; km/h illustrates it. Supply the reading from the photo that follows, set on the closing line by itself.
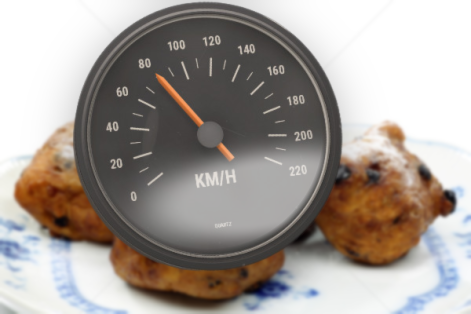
80; km/h
